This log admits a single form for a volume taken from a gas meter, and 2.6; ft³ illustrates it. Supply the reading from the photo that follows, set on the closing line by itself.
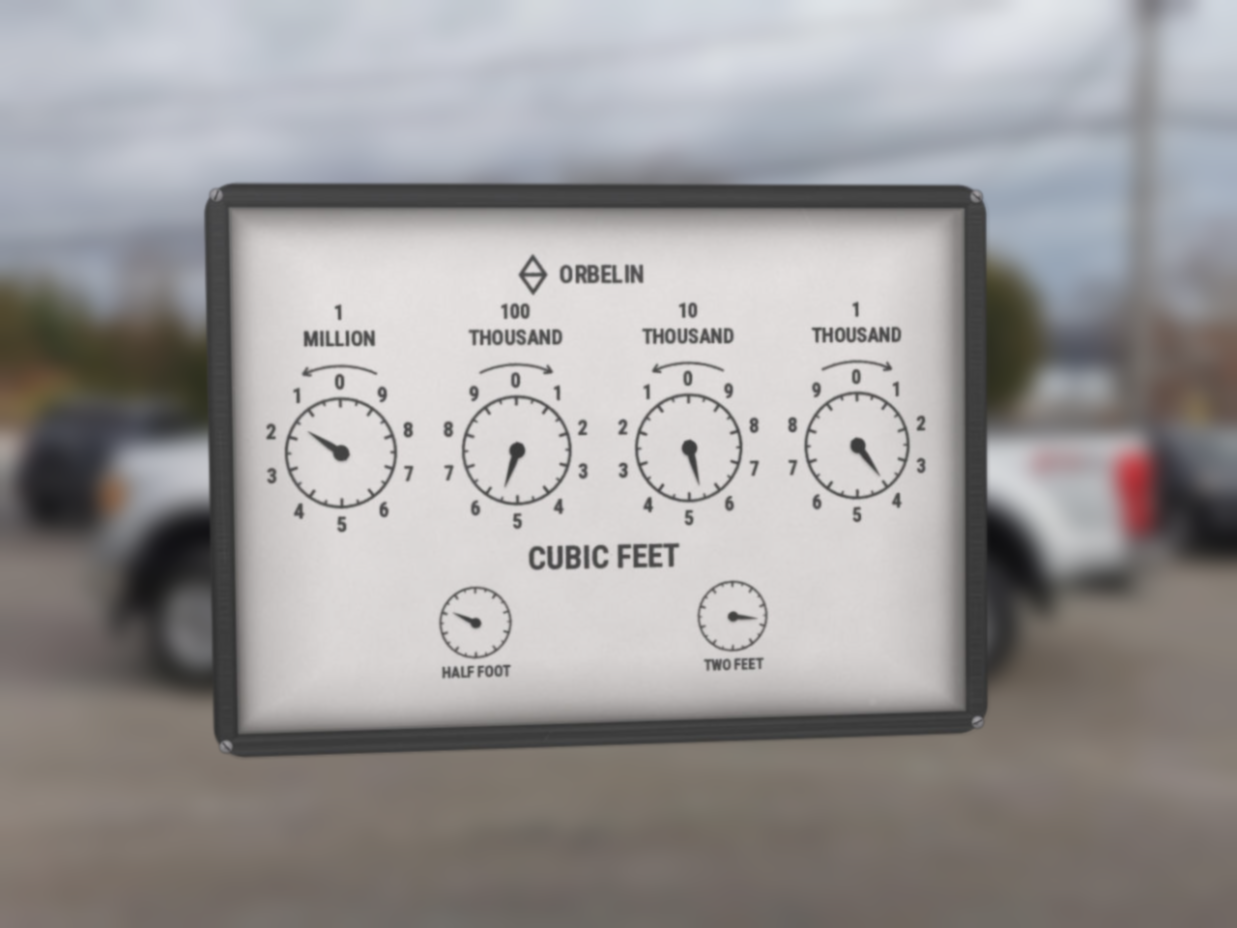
155400; ft³
